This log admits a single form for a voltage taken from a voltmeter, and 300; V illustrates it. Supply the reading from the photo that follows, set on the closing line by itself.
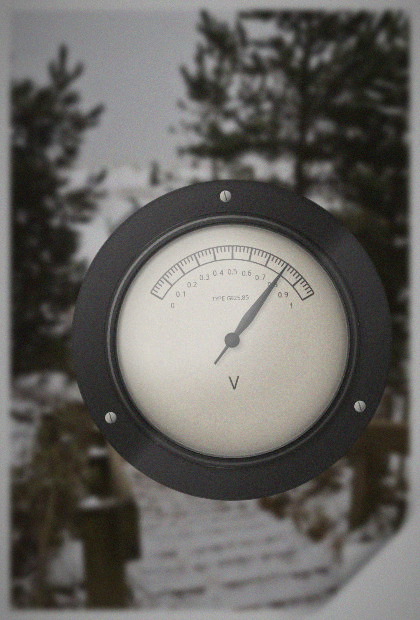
0.8; V
